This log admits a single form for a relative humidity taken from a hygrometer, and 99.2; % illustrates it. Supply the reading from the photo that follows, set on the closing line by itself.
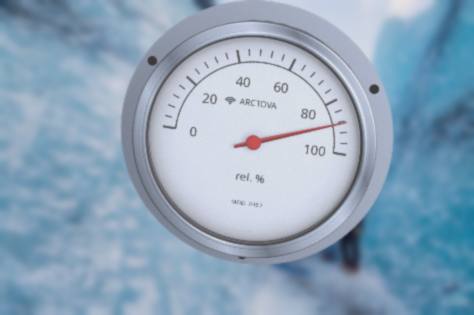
88; %
